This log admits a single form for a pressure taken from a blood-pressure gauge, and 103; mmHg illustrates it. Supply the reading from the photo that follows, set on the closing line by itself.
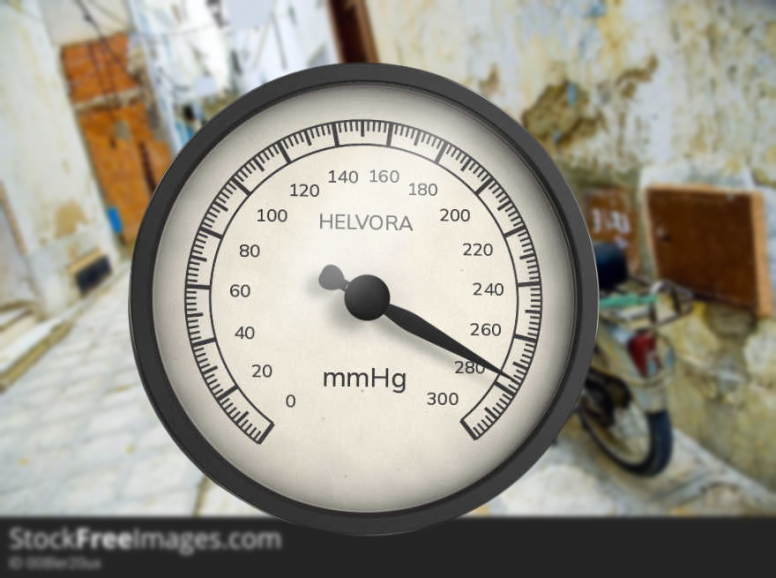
276; mmHg
